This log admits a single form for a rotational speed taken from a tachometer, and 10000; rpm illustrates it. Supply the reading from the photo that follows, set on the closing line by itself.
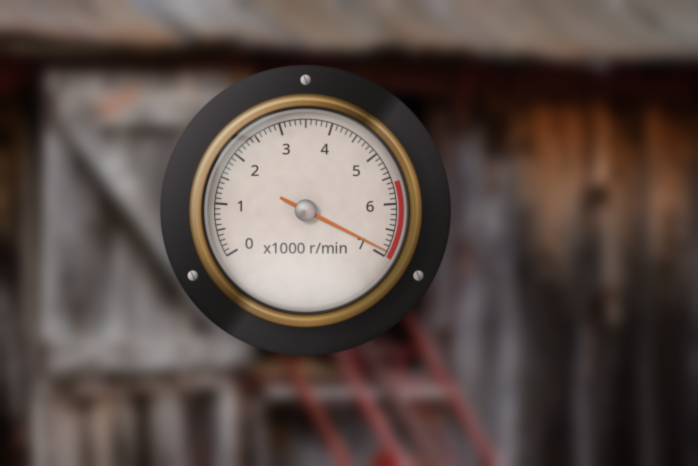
6900; rpm
